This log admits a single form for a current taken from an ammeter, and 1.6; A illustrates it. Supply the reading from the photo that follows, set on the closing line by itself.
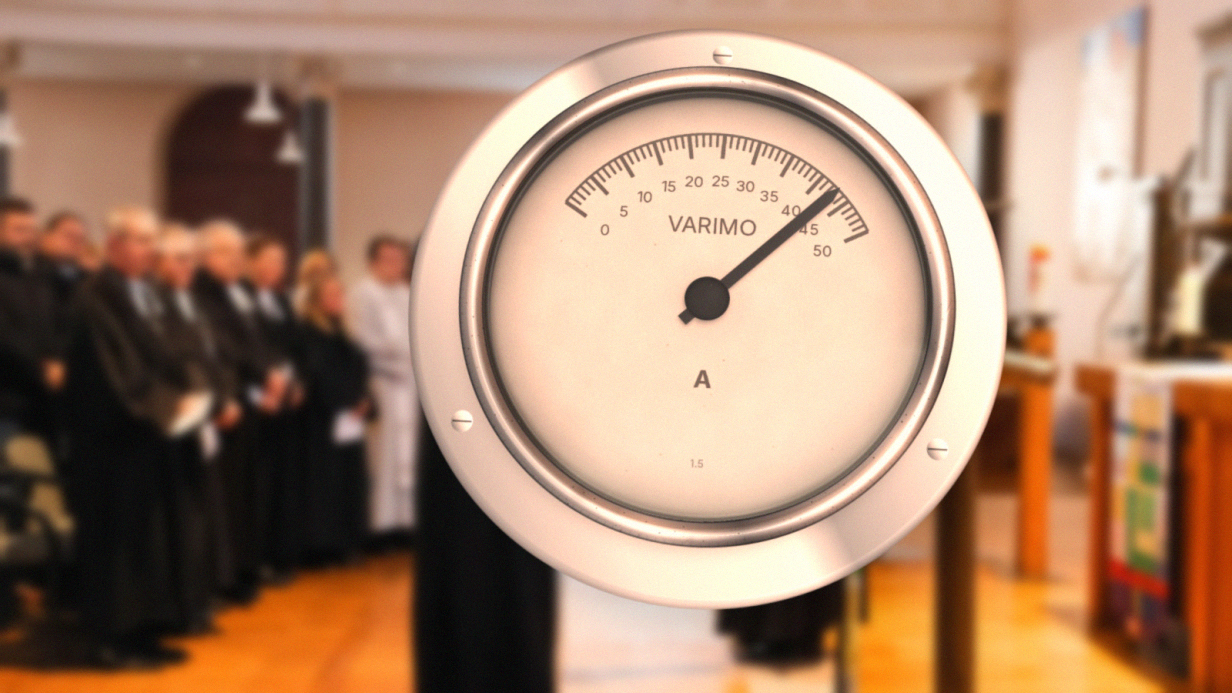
43; A
